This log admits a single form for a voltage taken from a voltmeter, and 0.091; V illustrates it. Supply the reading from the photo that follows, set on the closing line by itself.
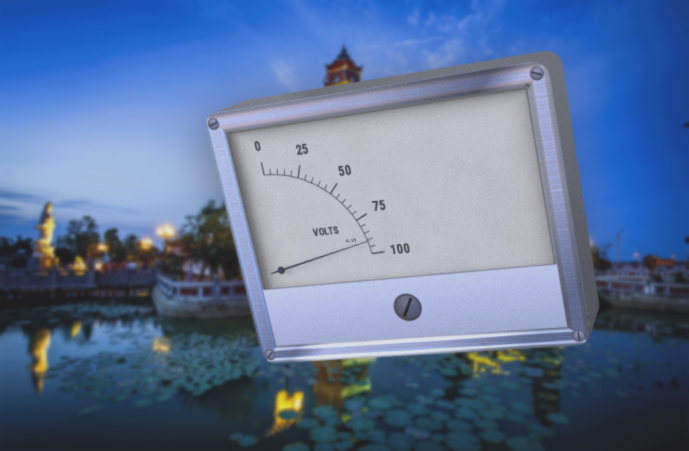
90; V
